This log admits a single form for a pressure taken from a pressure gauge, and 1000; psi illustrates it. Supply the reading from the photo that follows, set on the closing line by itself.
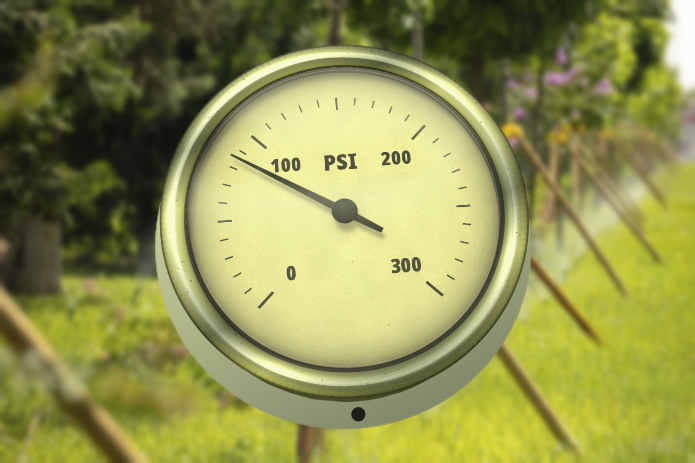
85; psi
